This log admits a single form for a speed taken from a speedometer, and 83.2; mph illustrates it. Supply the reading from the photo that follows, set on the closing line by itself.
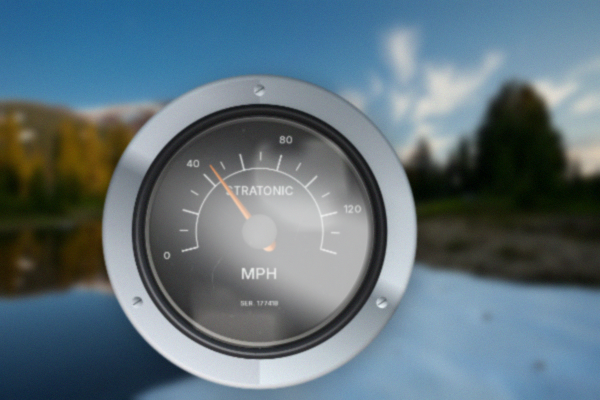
45; mph
